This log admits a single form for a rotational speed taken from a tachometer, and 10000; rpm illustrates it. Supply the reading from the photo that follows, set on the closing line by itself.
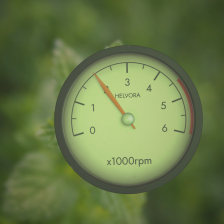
2000; rpm
